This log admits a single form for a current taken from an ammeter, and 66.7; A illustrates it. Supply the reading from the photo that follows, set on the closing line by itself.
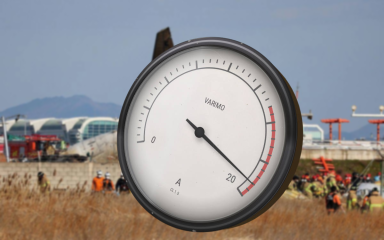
19; A
